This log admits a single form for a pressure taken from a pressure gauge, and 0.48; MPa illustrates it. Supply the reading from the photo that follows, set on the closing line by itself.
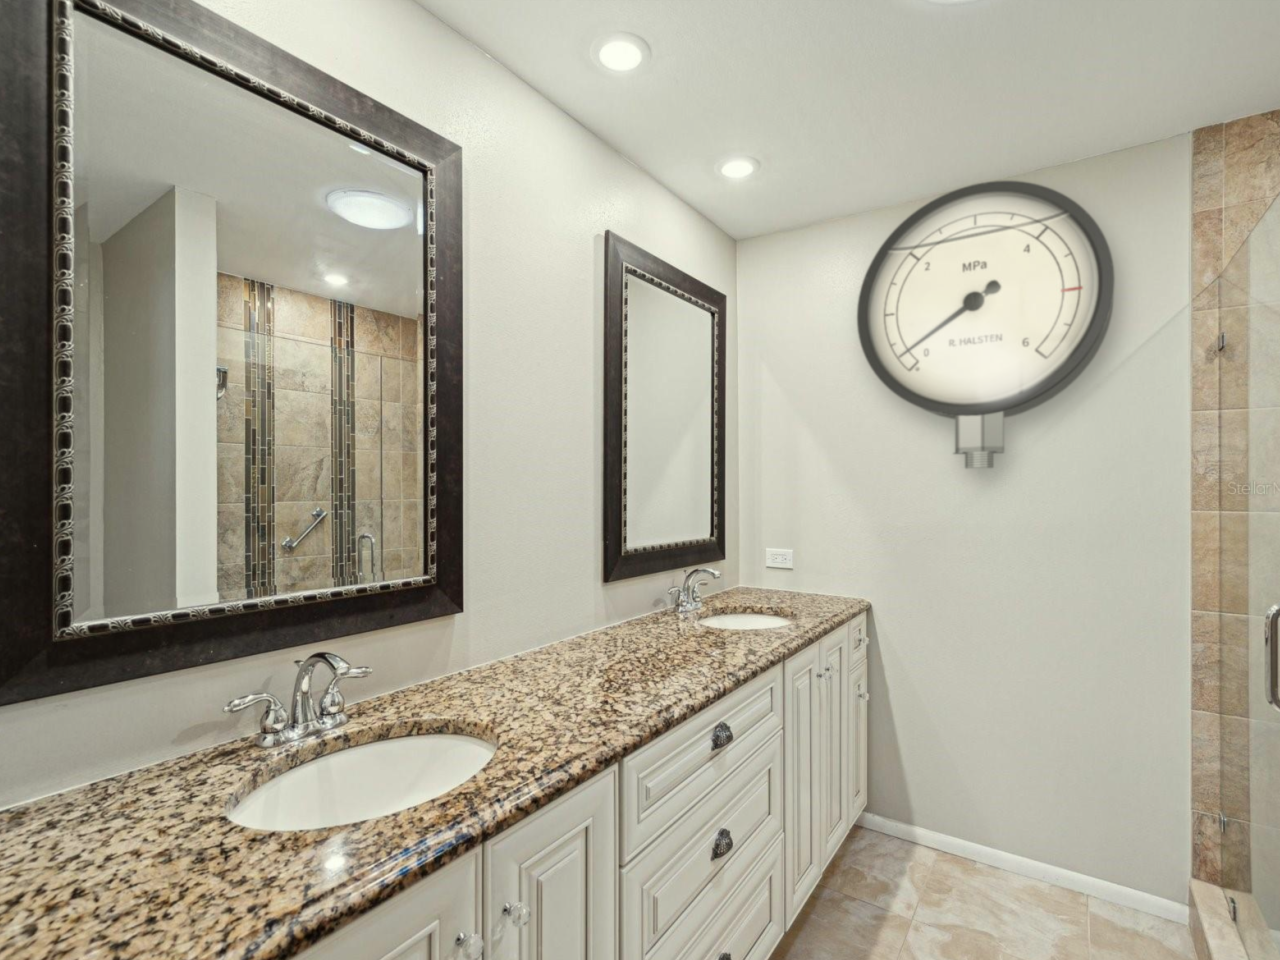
0.25; MPa
